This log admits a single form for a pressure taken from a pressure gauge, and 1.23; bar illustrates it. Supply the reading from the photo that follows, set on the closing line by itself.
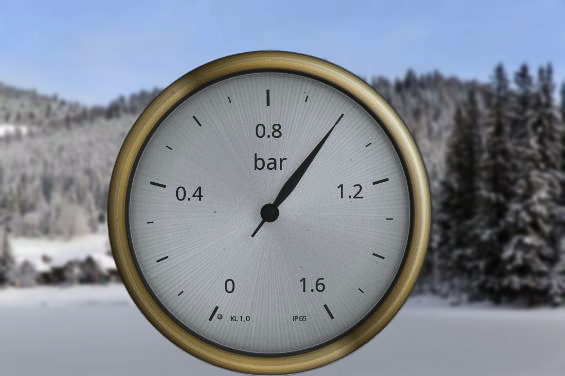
1; bar
